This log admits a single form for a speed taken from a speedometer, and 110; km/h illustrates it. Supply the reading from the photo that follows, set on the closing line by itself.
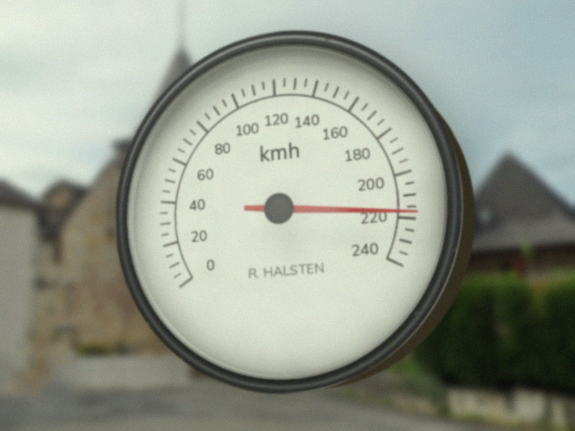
217.5; km/h
